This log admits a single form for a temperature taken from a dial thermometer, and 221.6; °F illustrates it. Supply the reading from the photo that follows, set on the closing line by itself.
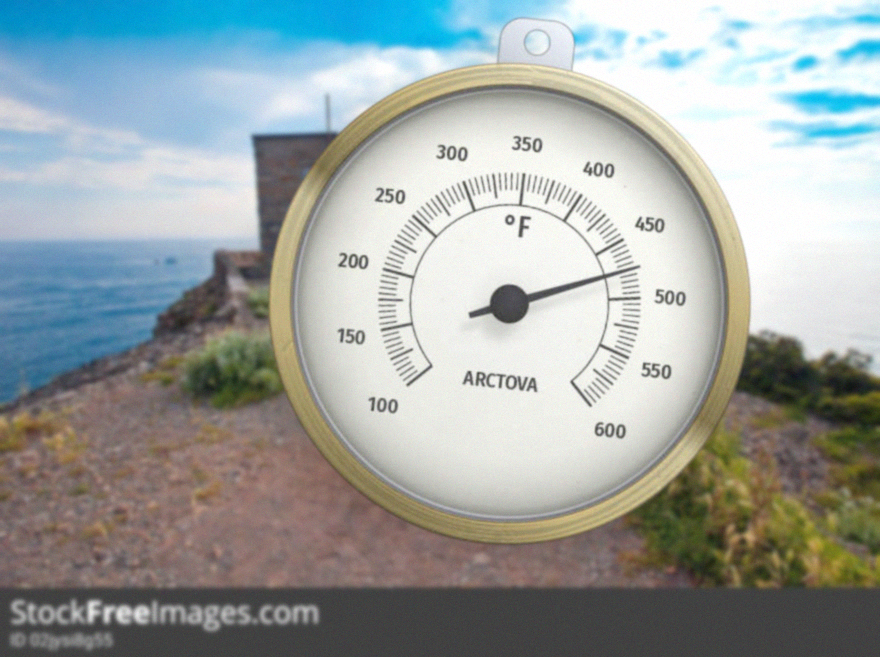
475; °F
